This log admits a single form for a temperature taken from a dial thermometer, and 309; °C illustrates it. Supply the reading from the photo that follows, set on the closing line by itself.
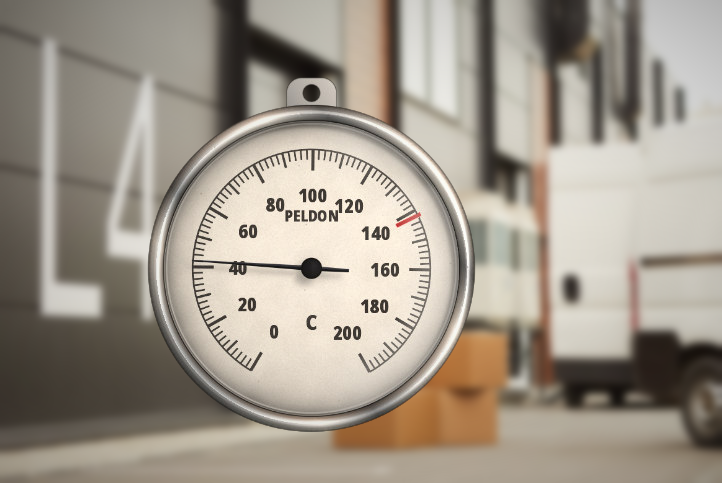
42; °C
